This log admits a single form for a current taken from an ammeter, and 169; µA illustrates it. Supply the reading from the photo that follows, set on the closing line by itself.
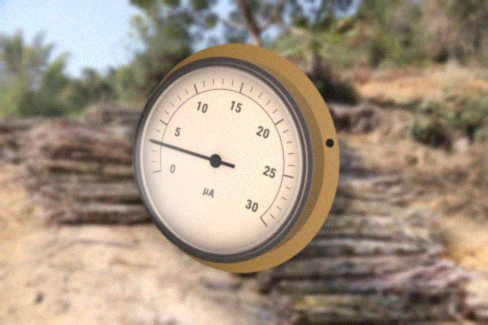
3; µA
